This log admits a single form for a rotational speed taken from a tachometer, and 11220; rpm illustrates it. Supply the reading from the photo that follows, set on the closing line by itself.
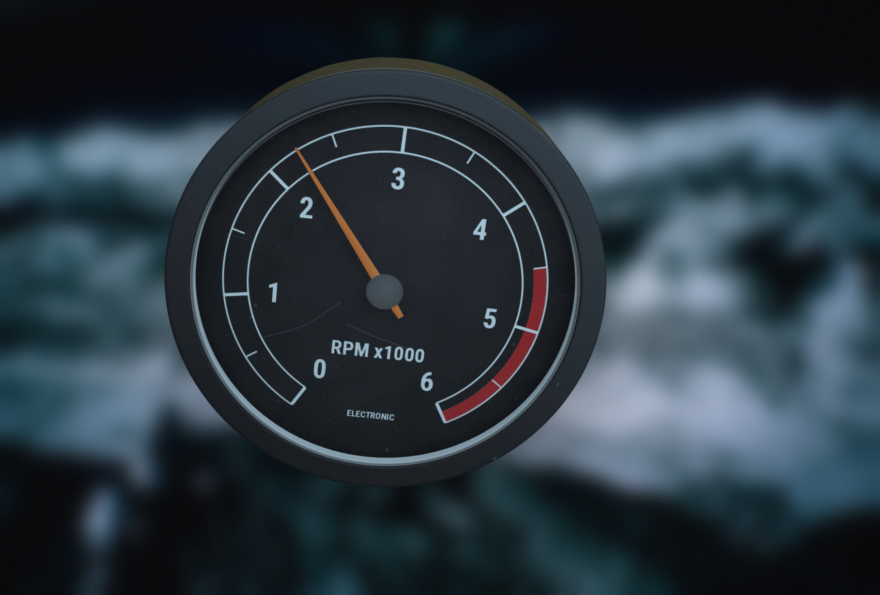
2250; rpm
